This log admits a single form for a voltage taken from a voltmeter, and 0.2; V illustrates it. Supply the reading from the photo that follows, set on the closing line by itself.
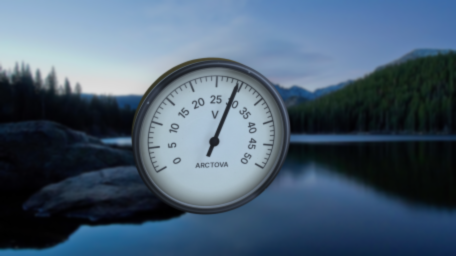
29; V
